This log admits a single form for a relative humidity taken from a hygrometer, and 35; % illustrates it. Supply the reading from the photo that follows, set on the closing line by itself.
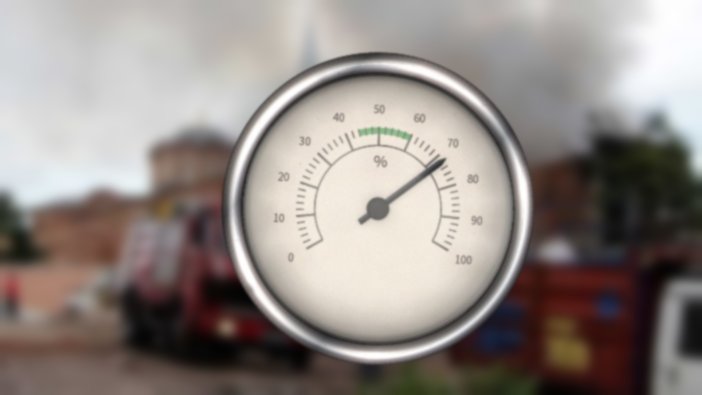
72; %
